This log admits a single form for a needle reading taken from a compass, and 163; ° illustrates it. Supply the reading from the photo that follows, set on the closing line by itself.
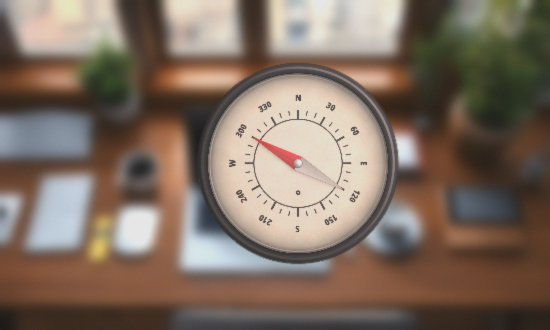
300; °
